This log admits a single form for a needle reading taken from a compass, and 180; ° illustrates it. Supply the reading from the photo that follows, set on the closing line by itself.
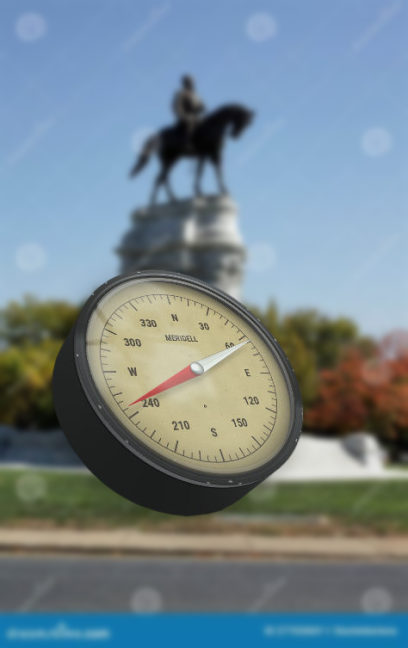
245; °
